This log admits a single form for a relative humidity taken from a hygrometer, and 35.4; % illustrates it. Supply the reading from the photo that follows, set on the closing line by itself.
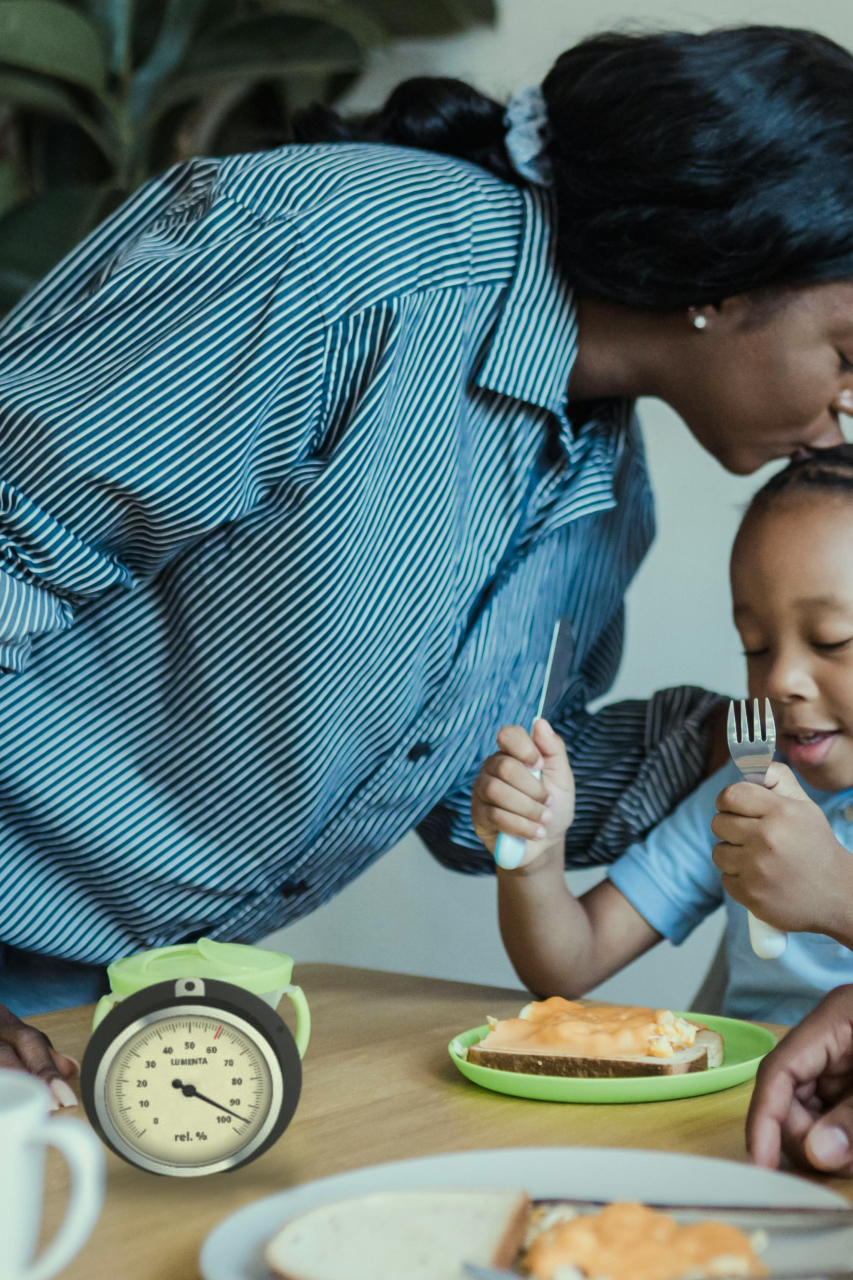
95; %
